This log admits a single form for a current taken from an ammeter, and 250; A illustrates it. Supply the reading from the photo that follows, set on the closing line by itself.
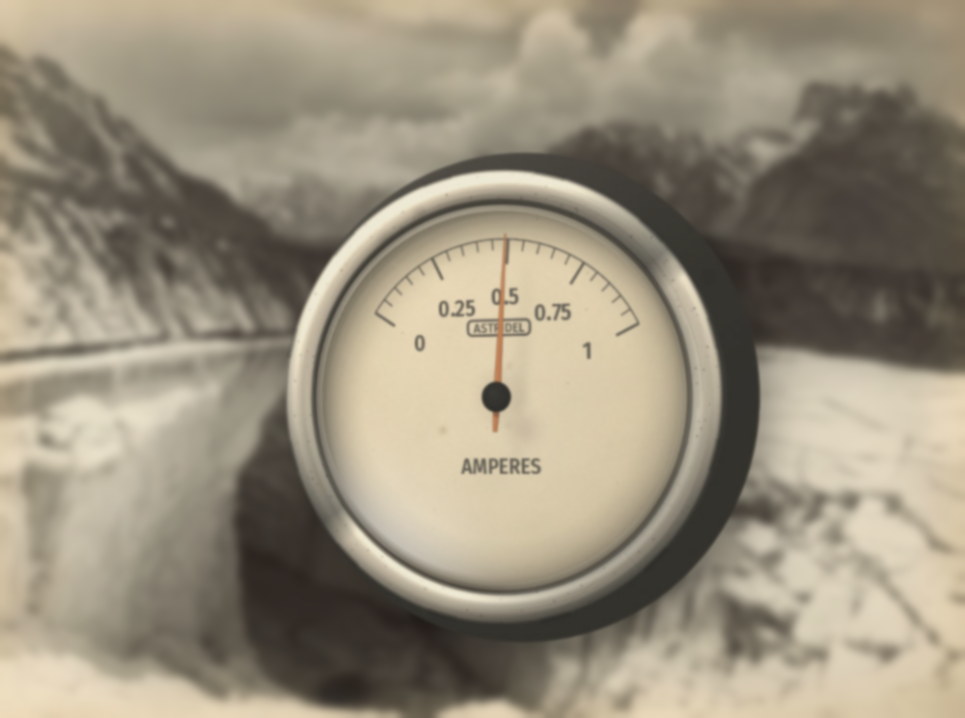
0.5; A
